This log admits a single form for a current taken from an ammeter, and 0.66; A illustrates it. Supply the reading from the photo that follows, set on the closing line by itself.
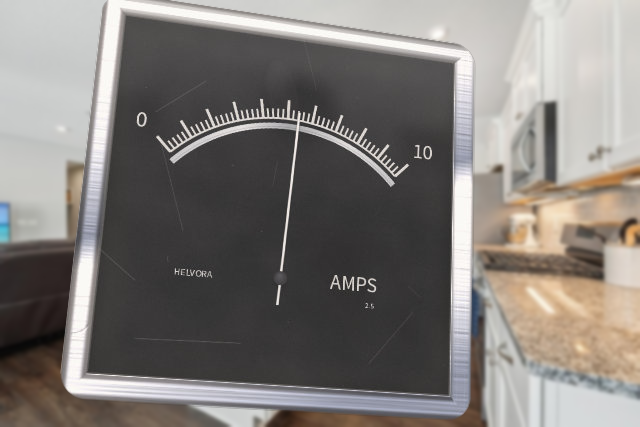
5.4; A
